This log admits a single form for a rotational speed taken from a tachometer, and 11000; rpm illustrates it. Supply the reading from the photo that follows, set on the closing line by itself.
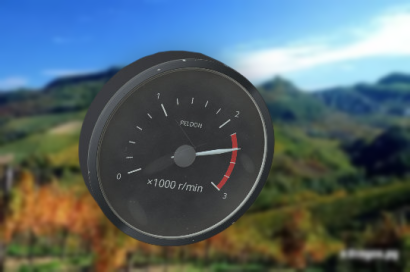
2400; rpm
